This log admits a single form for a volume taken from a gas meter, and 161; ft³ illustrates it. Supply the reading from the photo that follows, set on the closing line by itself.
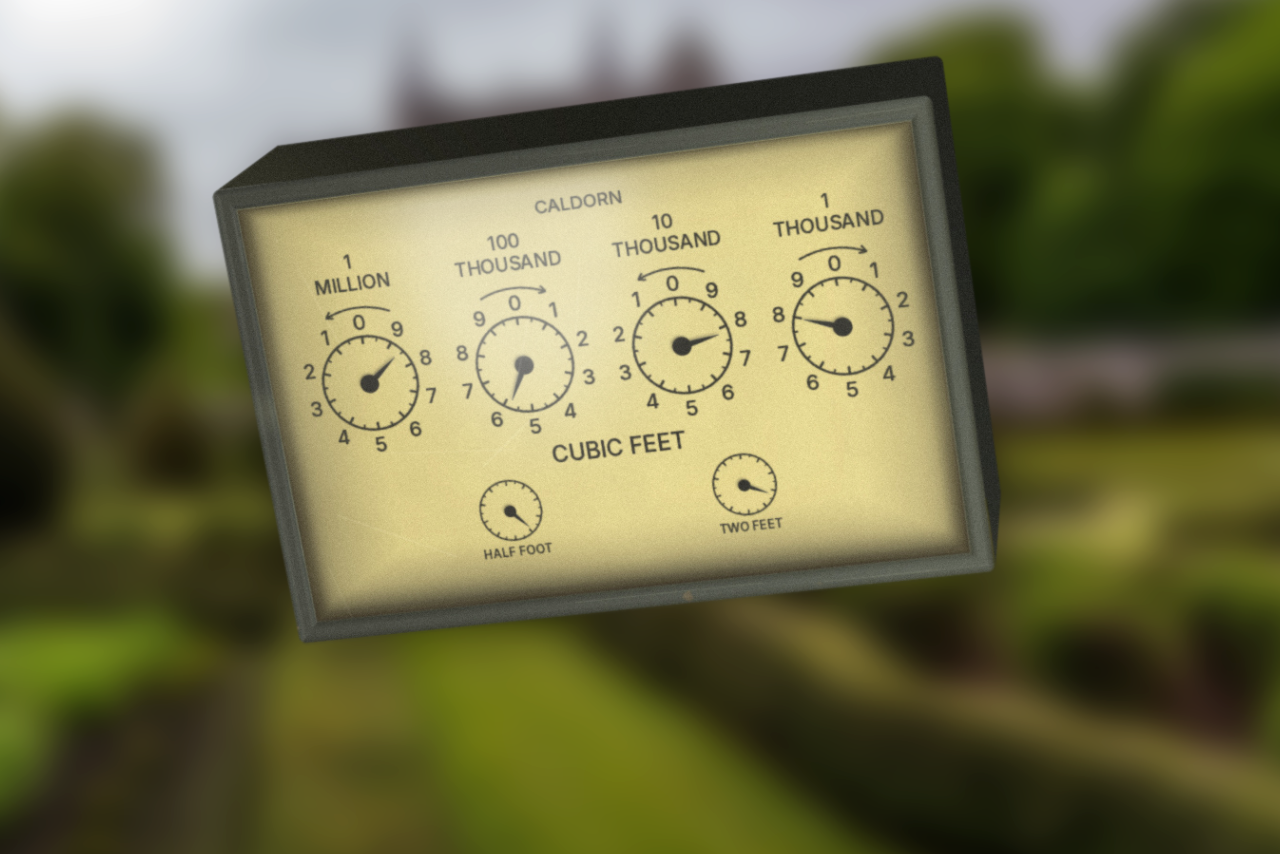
857800; ft³
